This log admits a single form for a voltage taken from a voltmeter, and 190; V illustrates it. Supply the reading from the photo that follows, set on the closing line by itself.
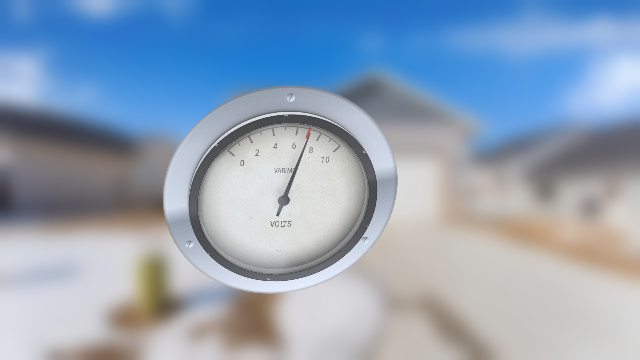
7; V
